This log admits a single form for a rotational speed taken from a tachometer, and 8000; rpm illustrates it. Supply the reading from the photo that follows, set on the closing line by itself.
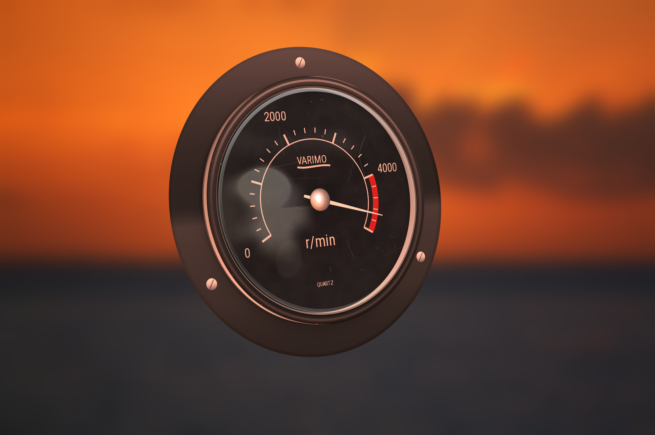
4700; rpm
